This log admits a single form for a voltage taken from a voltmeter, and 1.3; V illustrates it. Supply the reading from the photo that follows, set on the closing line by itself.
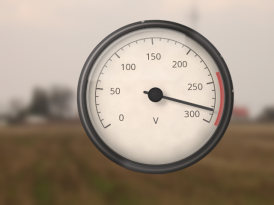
285; V
